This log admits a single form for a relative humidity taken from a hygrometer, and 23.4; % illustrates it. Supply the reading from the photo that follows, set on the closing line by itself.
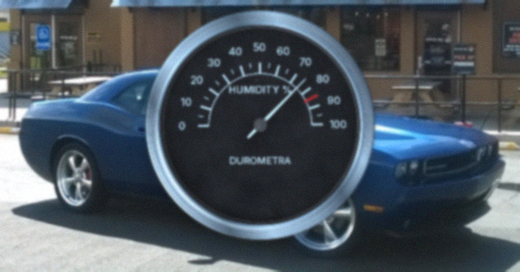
75; %
